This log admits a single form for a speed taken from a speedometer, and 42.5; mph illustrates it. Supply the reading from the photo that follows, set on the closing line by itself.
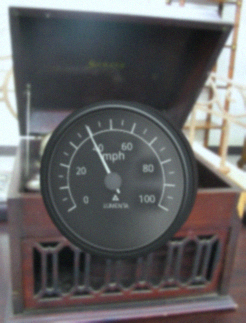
40; mph
